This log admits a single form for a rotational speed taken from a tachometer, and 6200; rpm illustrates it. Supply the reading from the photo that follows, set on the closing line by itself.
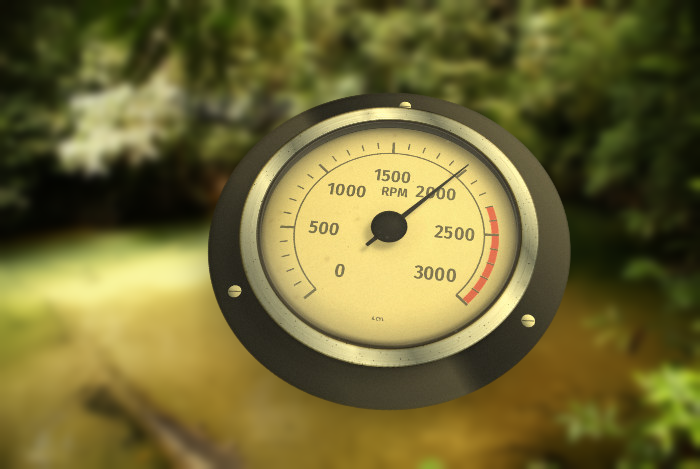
2000; rpm
